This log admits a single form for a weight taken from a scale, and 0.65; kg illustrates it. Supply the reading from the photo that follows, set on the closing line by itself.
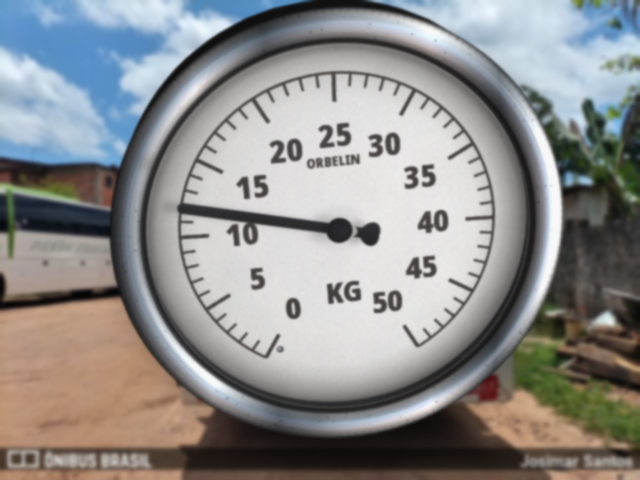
12; kg
